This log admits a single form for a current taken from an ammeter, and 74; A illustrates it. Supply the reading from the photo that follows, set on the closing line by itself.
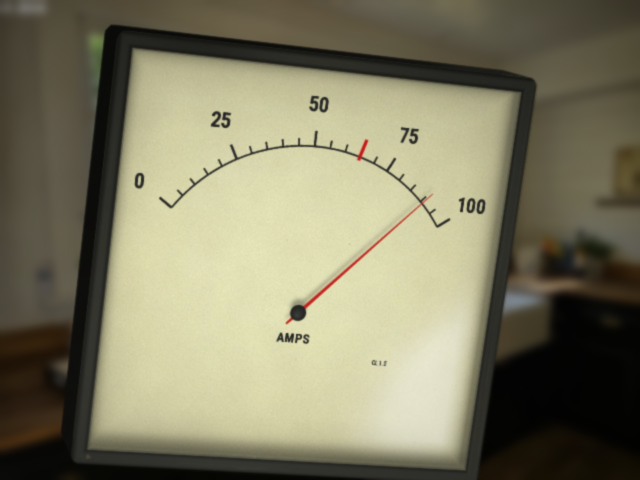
90; A
